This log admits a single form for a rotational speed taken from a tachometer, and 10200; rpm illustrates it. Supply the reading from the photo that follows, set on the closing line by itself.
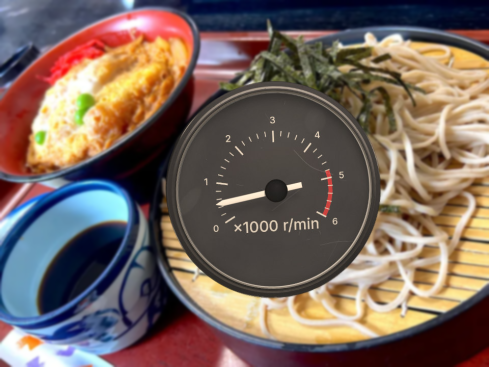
500; rpm
